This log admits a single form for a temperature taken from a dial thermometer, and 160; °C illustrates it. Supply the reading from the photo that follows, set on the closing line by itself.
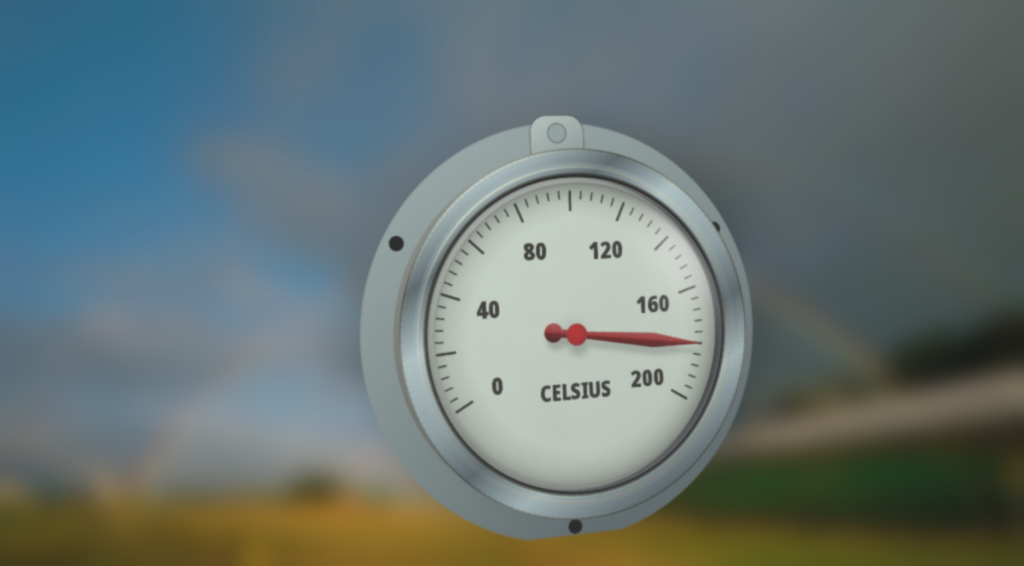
180; °C
